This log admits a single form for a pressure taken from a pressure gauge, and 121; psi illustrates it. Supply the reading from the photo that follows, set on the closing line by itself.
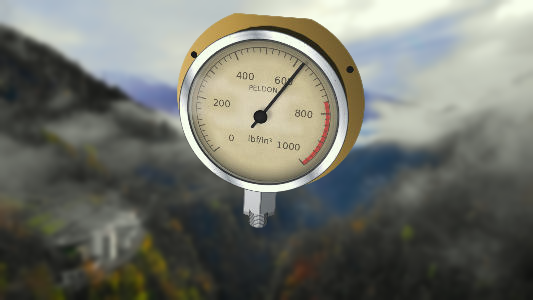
620; psi
